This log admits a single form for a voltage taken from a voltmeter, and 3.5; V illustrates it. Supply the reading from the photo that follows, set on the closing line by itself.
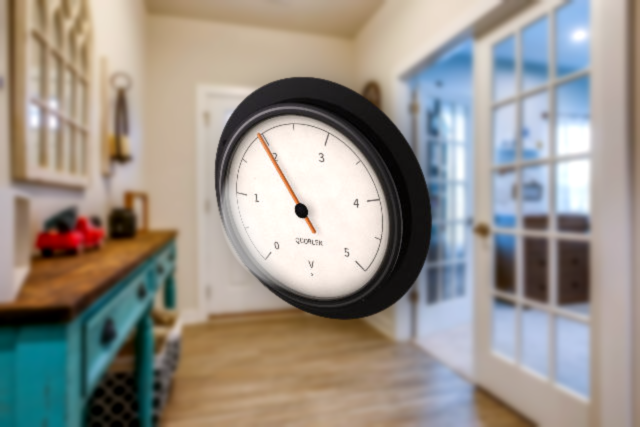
2; V
